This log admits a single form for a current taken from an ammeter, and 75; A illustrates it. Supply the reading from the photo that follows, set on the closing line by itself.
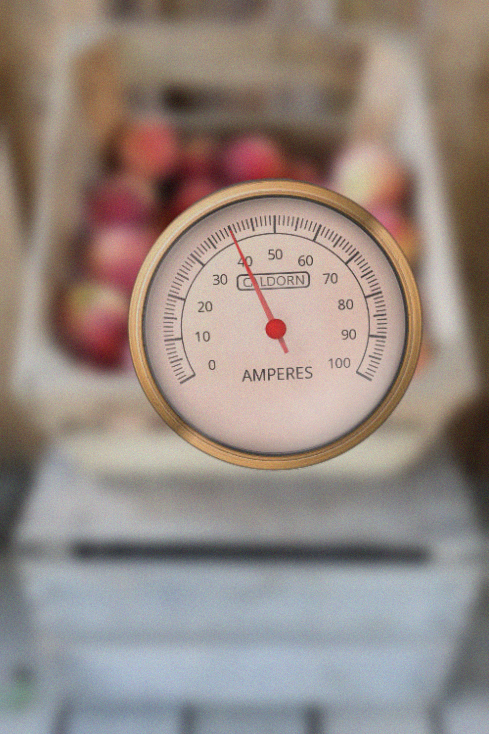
40; A
